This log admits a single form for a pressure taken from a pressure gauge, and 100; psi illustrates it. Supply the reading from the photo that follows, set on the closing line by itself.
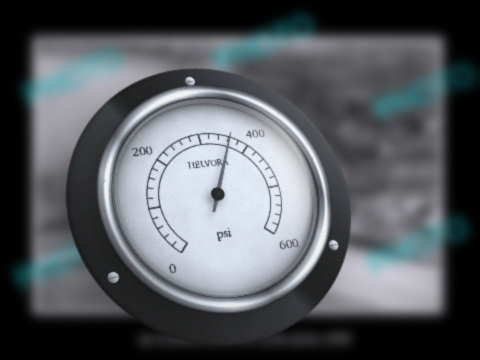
360; psi
